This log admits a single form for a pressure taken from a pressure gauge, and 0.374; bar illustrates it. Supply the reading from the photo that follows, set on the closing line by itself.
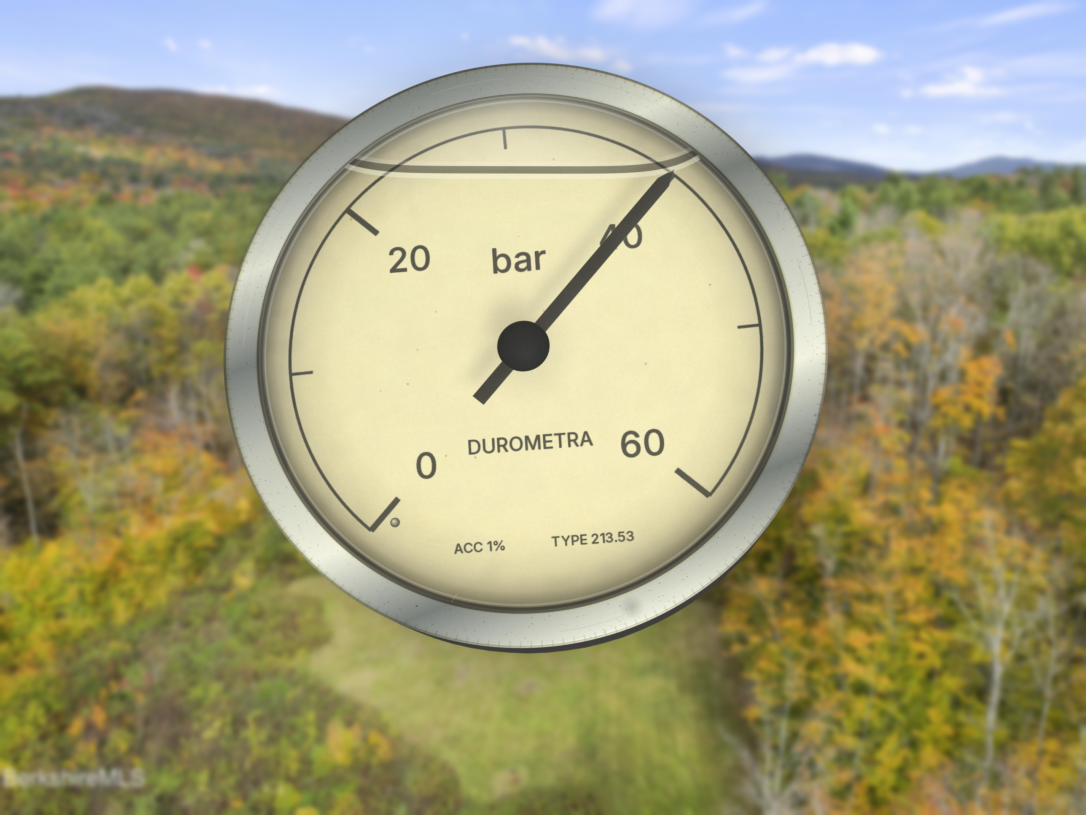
40; bar
